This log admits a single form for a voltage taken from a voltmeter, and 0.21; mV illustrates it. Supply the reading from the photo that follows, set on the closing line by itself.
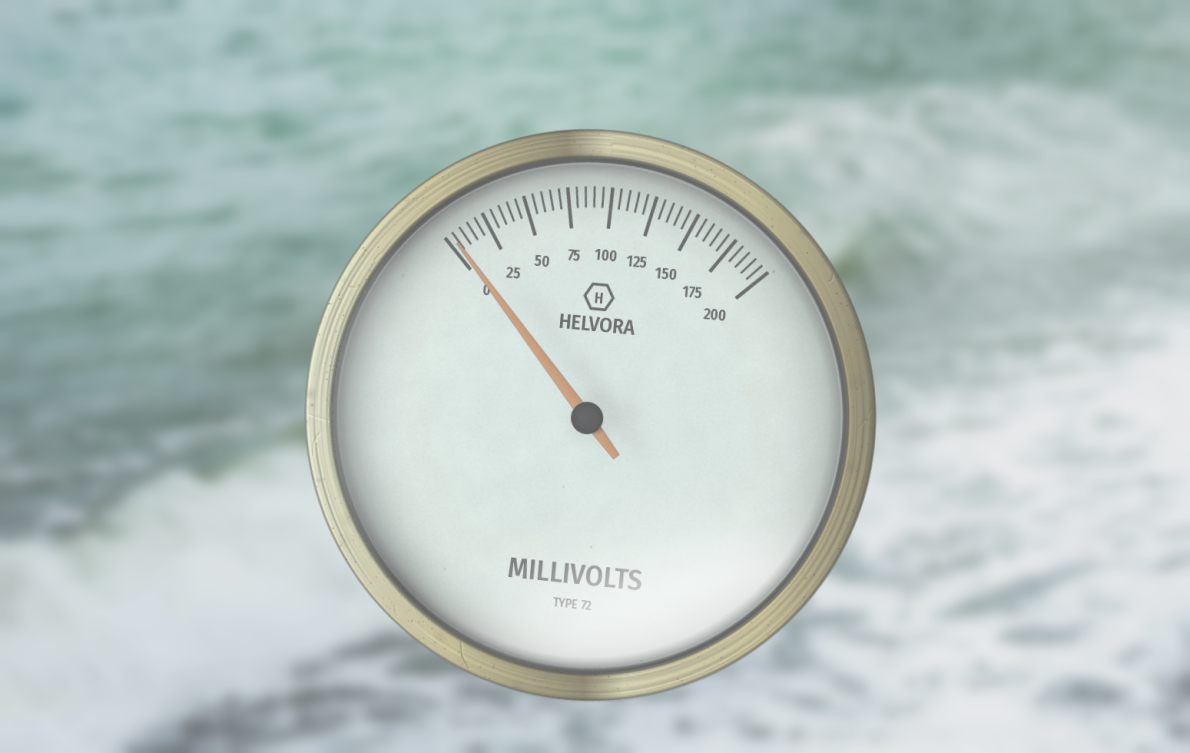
5; mV
